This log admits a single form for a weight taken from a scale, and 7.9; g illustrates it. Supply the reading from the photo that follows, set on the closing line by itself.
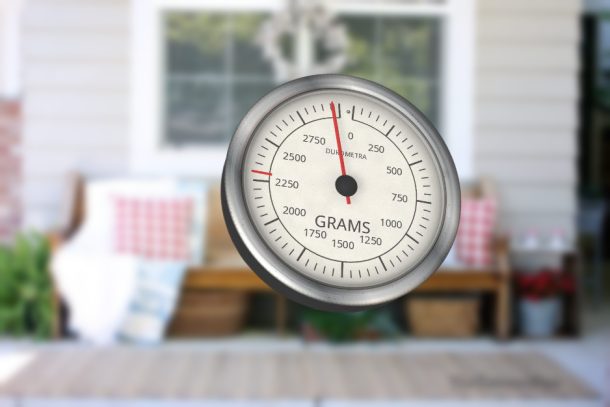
2950; g
